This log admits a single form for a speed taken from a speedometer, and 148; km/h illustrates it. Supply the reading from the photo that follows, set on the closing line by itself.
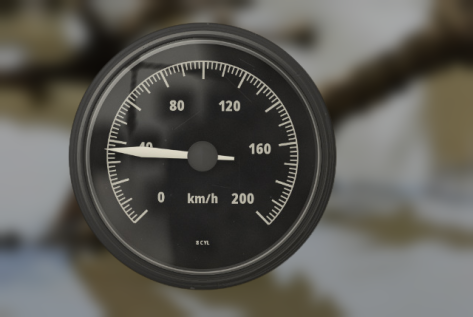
36; km/h
